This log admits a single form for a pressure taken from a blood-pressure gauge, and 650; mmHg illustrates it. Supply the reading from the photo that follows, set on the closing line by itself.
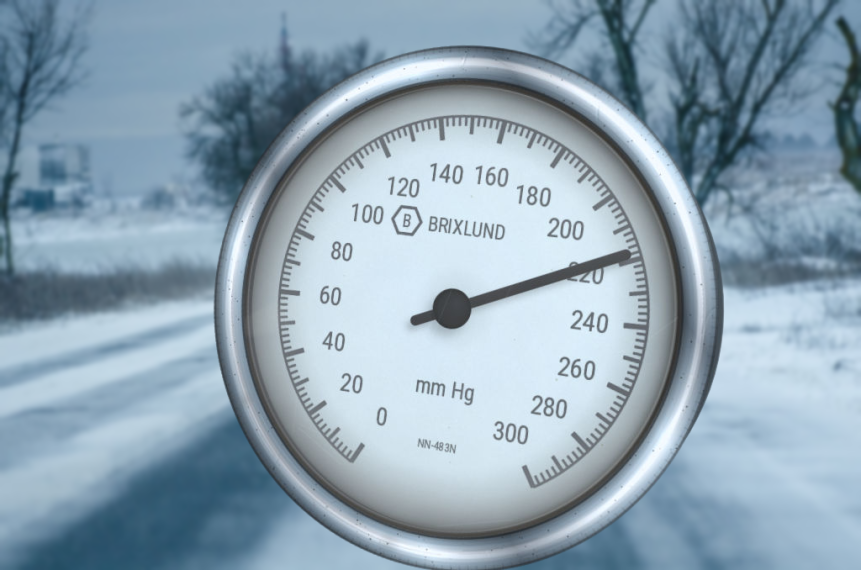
218; mmHg
